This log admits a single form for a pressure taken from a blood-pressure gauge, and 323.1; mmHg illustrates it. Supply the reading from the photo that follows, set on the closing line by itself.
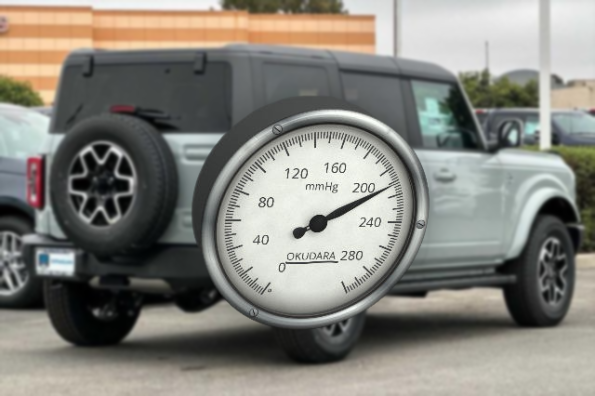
210; mmHg
